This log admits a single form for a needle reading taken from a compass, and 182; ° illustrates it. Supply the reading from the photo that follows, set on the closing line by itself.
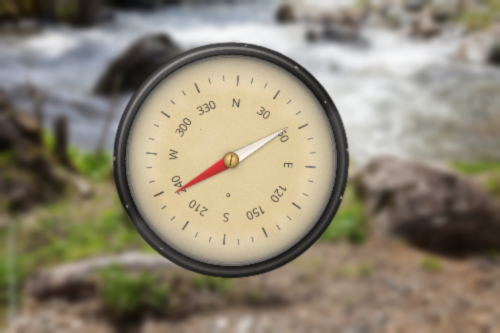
235; °
